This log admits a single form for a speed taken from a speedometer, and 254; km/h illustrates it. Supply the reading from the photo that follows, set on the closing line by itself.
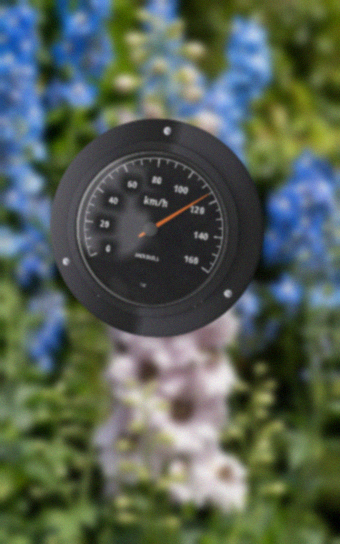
115; km/h
